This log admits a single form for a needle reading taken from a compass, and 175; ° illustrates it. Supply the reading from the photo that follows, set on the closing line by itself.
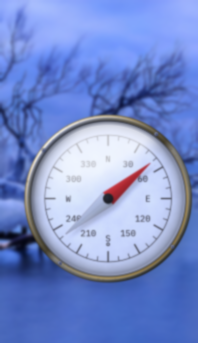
50; °
